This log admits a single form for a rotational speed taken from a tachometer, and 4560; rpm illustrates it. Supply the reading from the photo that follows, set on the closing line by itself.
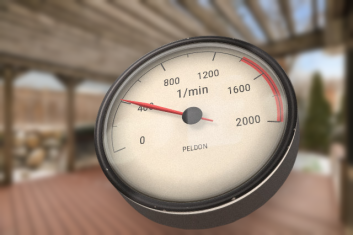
400; rpm
